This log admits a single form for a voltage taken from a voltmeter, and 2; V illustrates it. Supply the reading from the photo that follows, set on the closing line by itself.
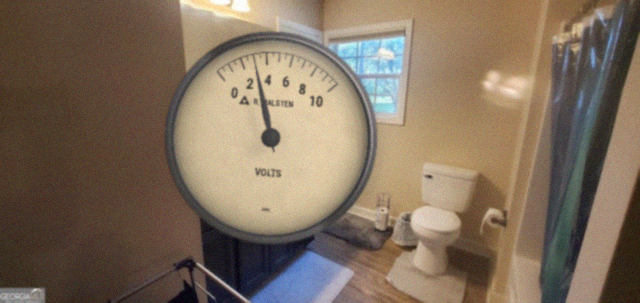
3; V
